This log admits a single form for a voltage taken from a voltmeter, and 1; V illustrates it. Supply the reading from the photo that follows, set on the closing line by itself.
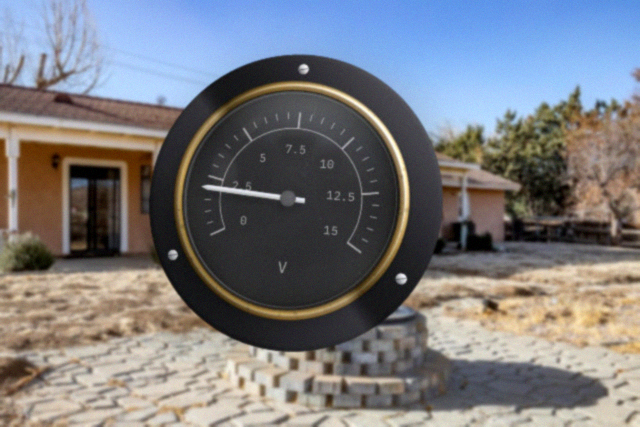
2; V
